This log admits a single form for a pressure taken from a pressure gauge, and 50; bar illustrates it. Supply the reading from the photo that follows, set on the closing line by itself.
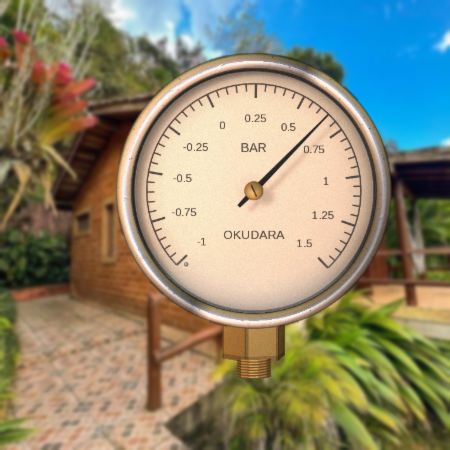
0.65; bar
